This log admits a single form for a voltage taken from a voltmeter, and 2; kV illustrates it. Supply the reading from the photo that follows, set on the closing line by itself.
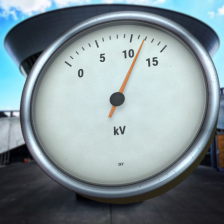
12; kV
